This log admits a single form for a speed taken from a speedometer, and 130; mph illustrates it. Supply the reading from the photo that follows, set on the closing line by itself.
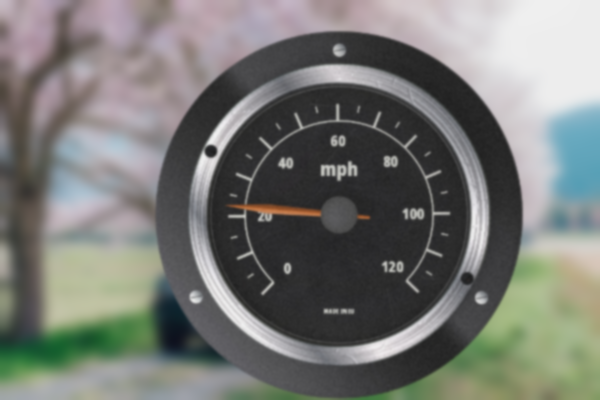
22.5; mph
